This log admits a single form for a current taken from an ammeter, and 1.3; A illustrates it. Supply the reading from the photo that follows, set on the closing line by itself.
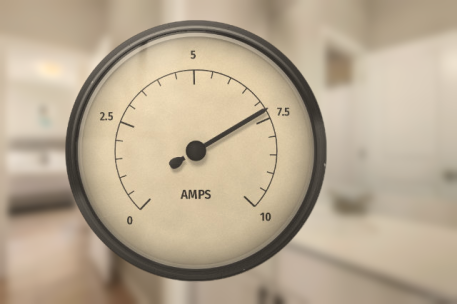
7.25; A
